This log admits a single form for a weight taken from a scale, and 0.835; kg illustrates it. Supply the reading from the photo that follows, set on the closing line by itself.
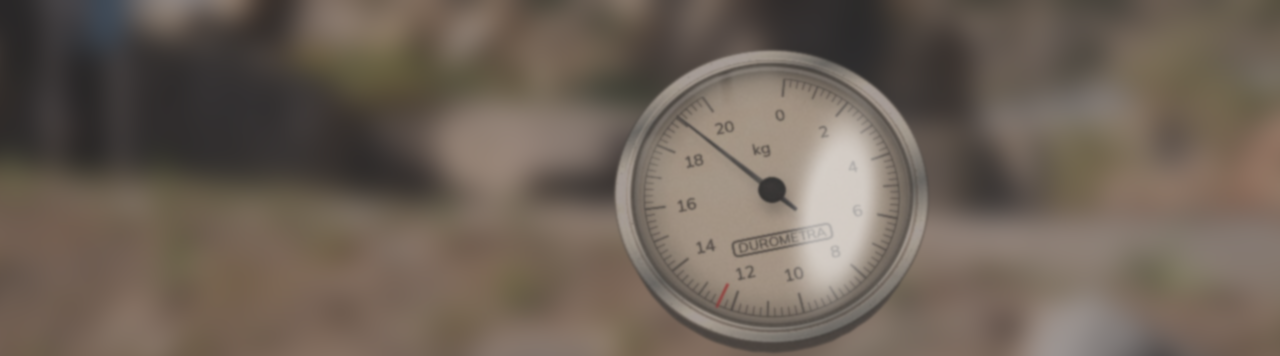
19; kg
